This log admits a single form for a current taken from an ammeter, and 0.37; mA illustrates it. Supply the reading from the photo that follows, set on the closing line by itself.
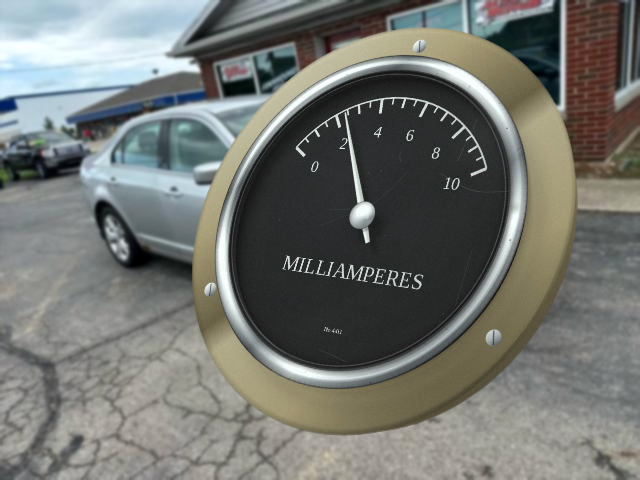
2.5; mA
